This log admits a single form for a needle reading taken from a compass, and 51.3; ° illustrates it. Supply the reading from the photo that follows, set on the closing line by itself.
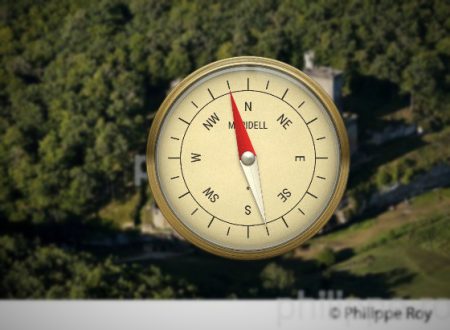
345; °
